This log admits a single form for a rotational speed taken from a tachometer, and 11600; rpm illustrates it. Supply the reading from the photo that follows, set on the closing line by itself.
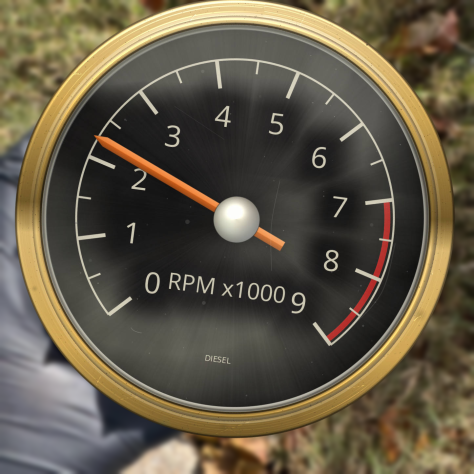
2250; rpm
